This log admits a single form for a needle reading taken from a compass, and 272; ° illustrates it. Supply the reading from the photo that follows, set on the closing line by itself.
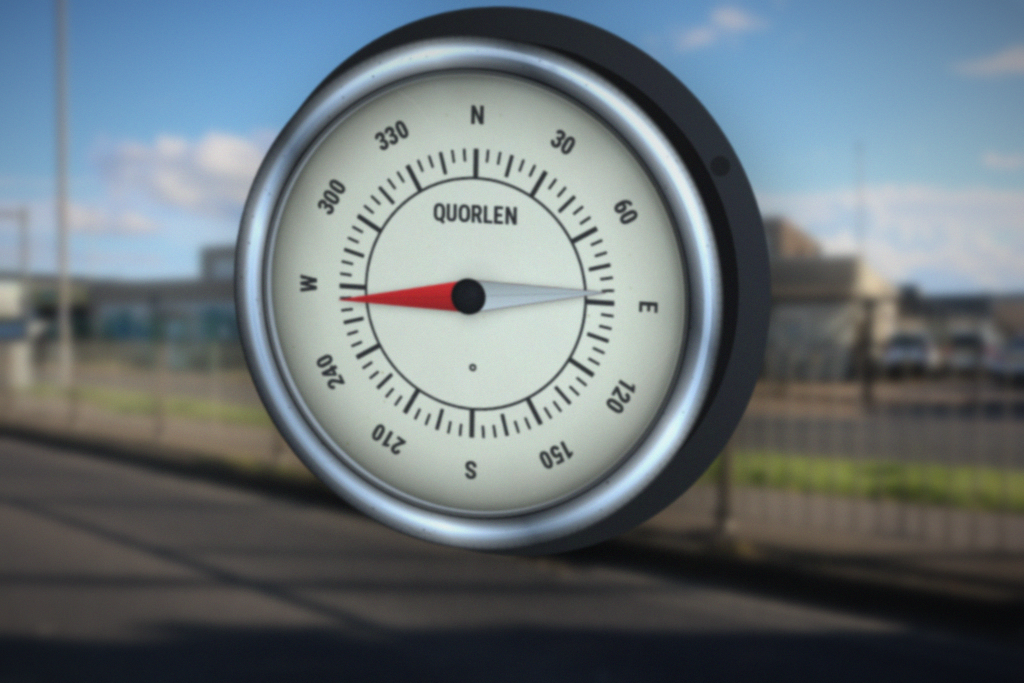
265; °
